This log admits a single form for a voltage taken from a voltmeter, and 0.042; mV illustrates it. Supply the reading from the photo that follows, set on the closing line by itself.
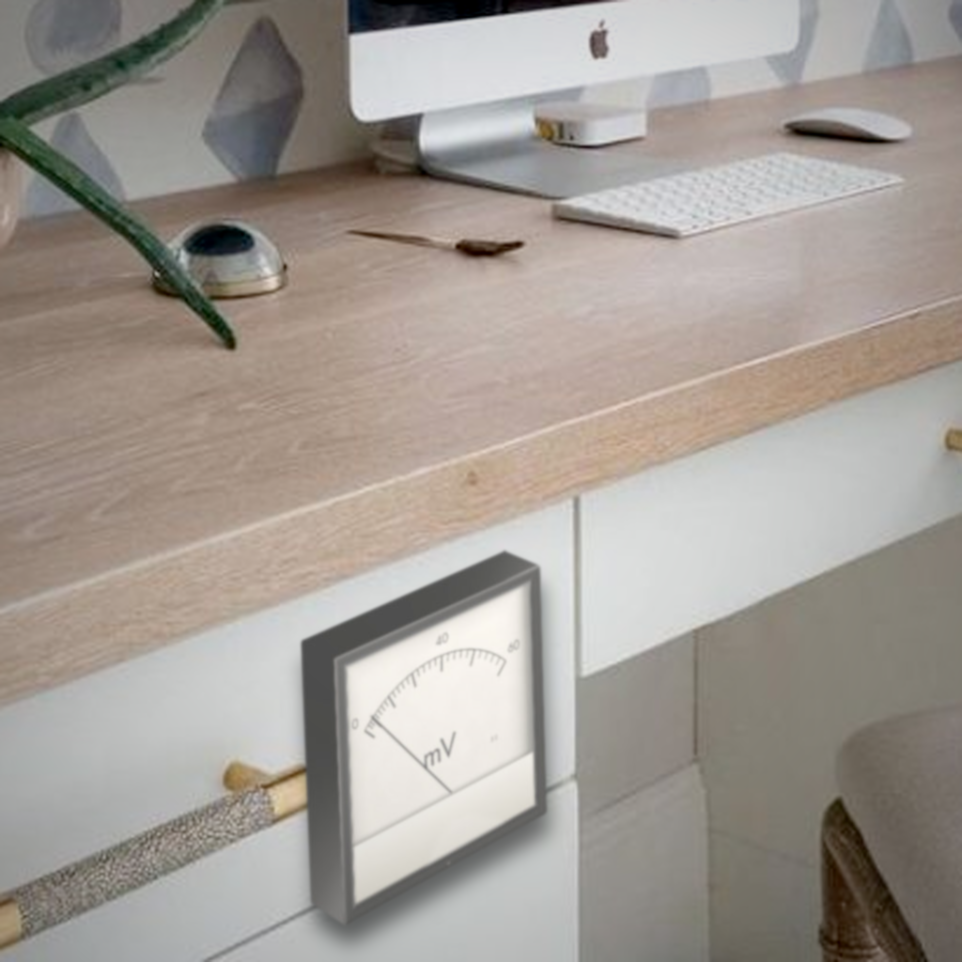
10; mV
